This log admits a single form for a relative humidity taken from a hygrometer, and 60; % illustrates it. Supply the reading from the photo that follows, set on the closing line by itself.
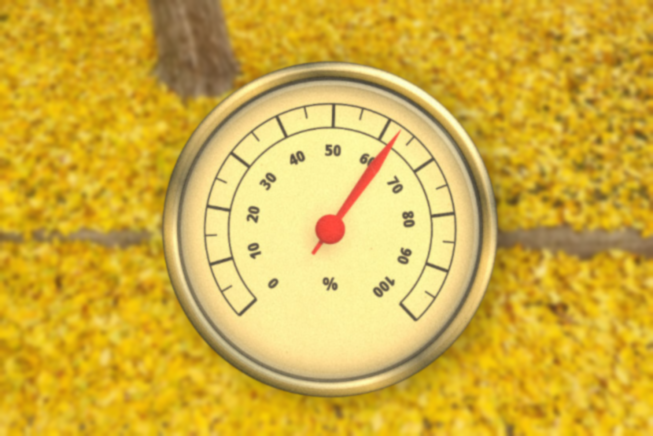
62.5; %
